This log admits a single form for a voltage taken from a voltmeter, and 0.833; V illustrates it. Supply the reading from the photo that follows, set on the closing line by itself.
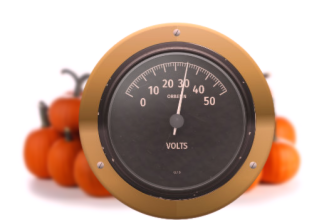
30; V
